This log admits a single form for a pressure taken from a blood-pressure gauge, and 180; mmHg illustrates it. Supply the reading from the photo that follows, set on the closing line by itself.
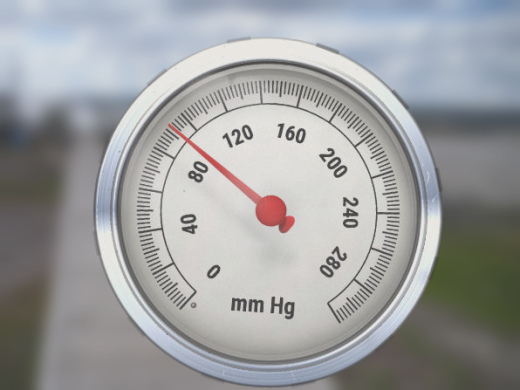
92; mmHg
